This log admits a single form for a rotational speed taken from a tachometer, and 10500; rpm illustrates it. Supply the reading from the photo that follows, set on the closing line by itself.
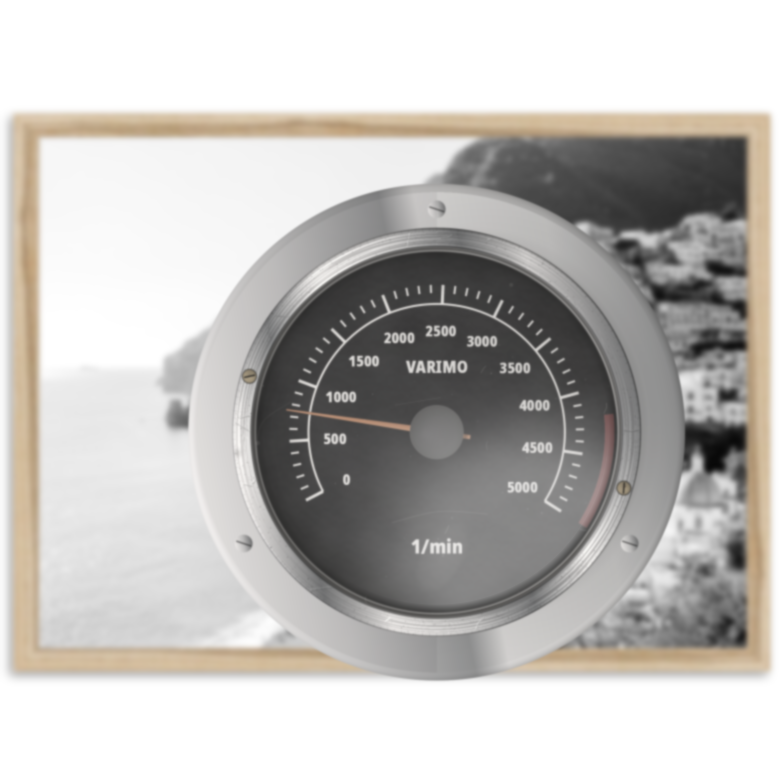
750; rpm
